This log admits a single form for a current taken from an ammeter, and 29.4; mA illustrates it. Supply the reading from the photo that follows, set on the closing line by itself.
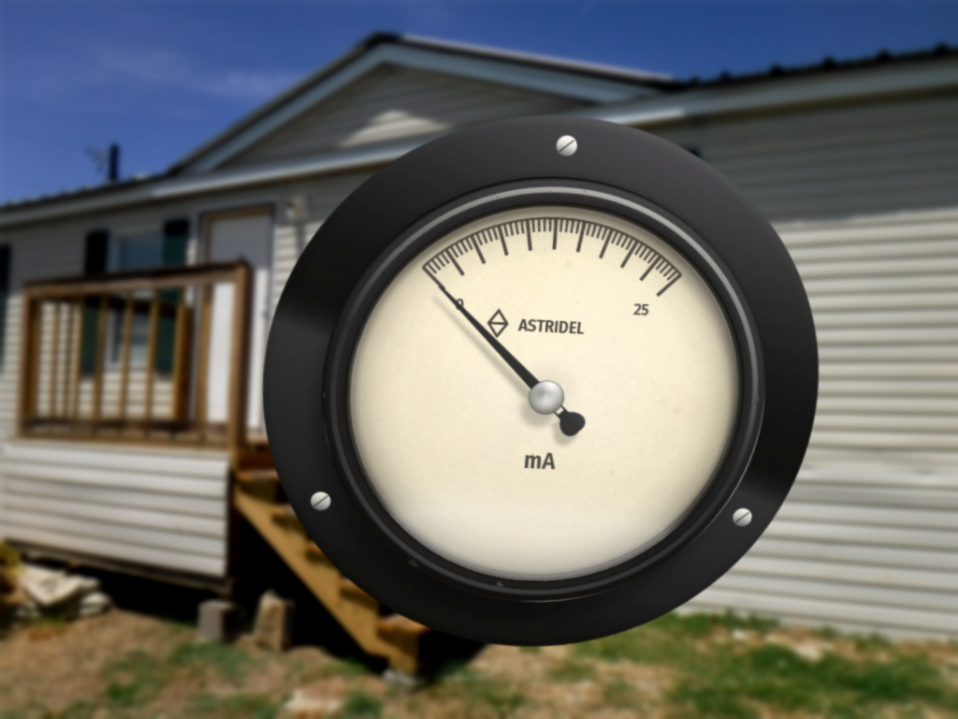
0; mA
